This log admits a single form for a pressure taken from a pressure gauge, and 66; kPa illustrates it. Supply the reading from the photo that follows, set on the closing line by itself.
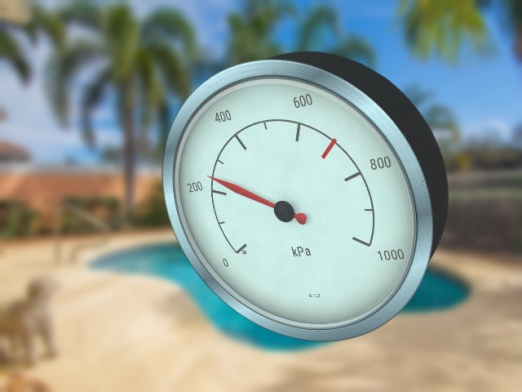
250; kPa
